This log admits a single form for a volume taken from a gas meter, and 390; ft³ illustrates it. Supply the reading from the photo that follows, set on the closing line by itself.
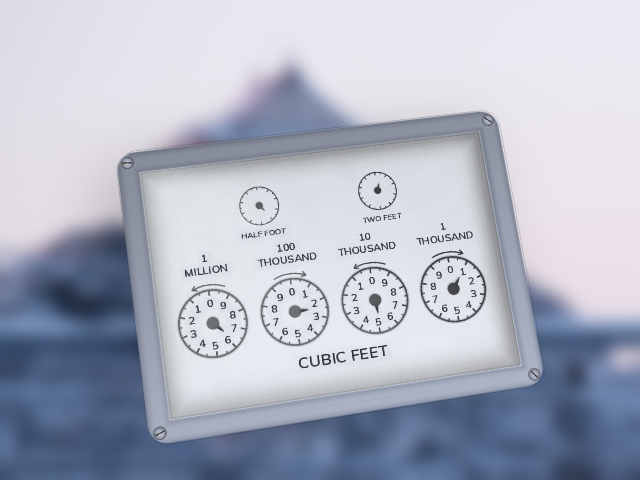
625100; ft³
